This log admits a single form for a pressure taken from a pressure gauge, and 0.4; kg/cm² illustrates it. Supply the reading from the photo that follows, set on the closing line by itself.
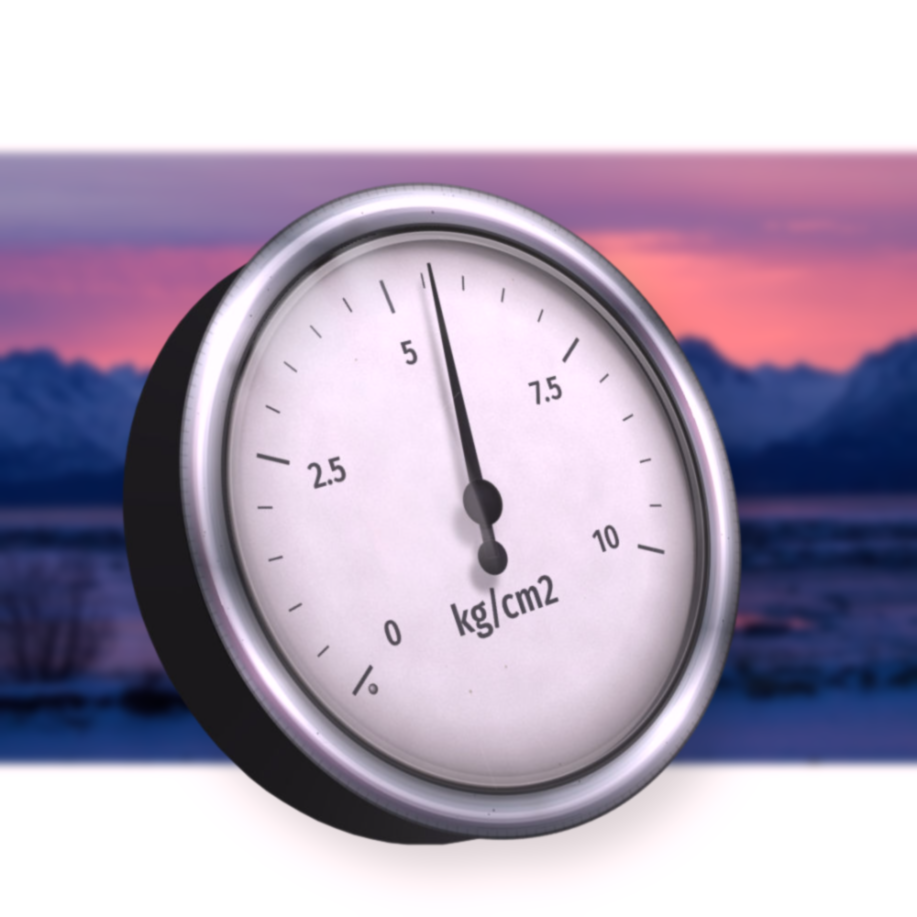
5.5; kg/cm²
